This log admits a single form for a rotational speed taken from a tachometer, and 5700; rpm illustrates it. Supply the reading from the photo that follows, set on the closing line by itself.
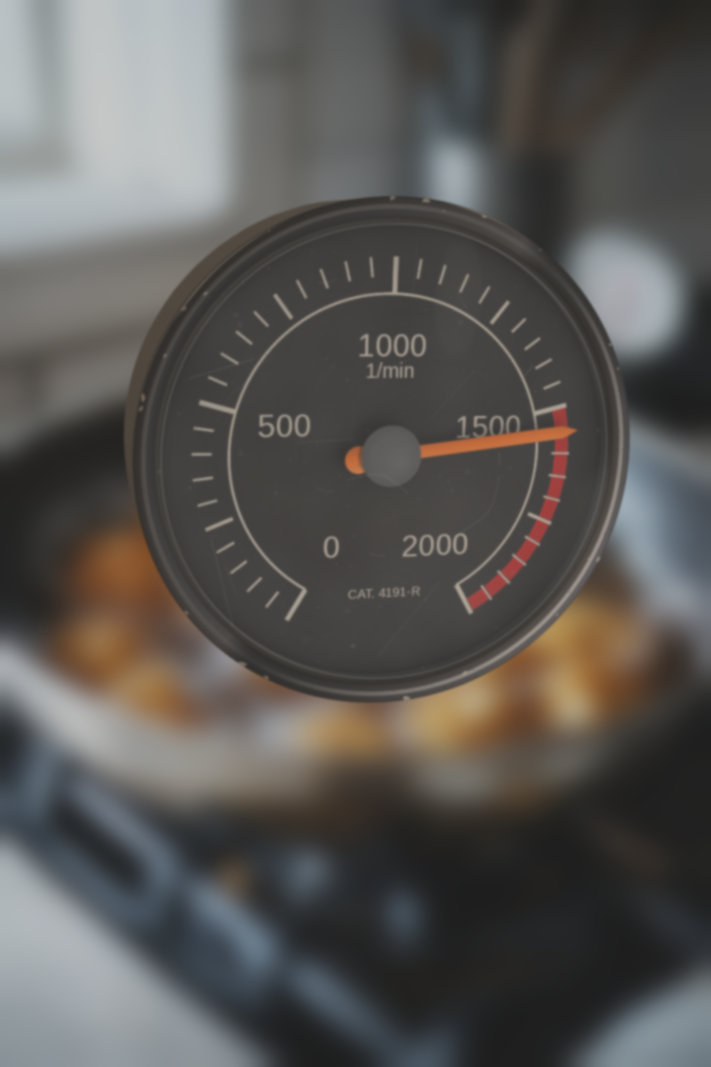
1550; rpm
